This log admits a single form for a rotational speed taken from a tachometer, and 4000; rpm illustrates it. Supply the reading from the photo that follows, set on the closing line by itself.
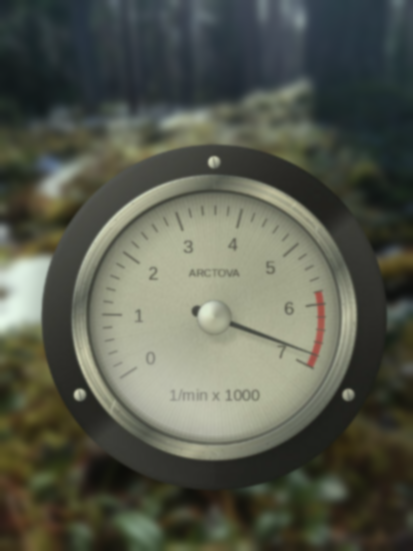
6800; rpm
